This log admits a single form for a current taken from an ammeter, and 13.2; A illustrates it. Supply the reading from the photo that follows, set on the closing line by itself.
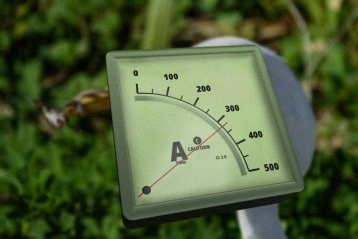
325; A
